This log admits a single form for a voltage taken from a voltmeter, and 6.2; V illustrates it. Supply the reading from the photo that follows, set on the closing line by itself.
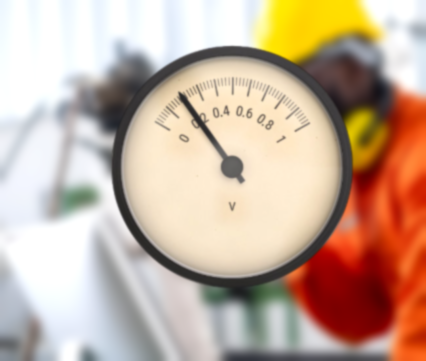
0.2; V
